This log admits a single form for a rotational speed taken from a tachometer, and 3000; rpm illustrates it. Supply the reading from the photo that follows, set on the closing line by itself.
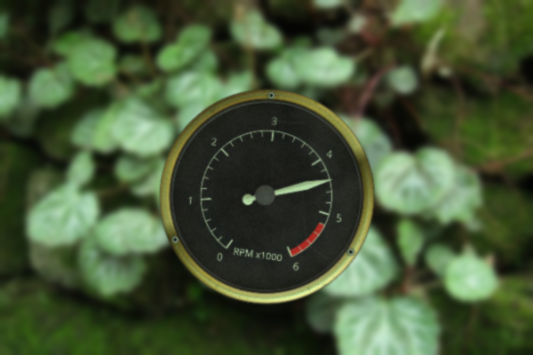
4400; rpm
